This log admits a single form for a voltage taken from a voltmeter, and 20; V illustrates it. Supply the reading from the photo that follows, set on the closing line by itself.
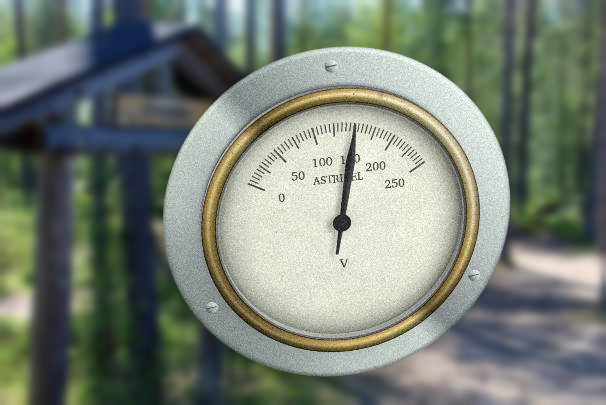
150; V
